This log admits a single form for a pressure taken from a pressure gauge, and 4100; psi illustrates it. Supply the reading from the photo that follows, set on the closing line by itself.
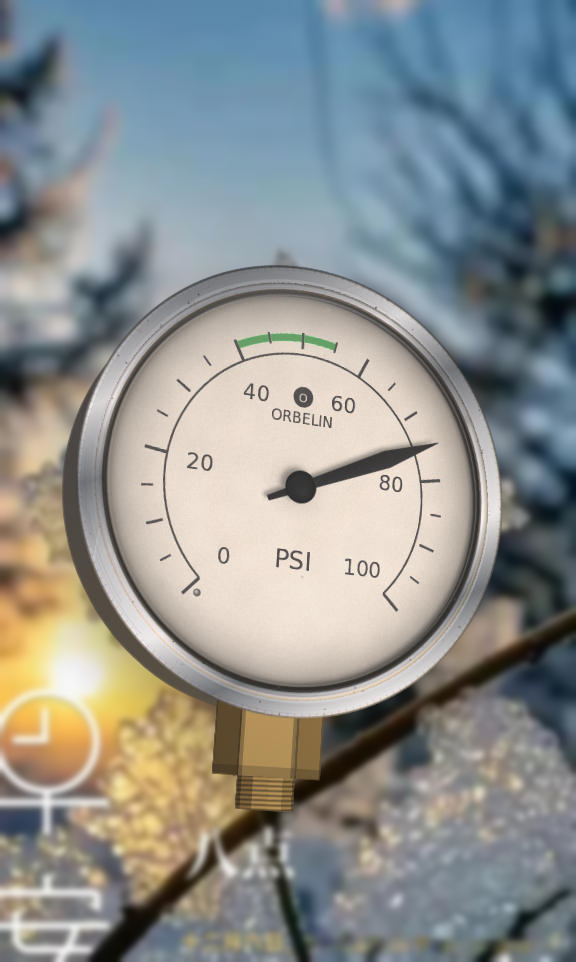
75; psi
